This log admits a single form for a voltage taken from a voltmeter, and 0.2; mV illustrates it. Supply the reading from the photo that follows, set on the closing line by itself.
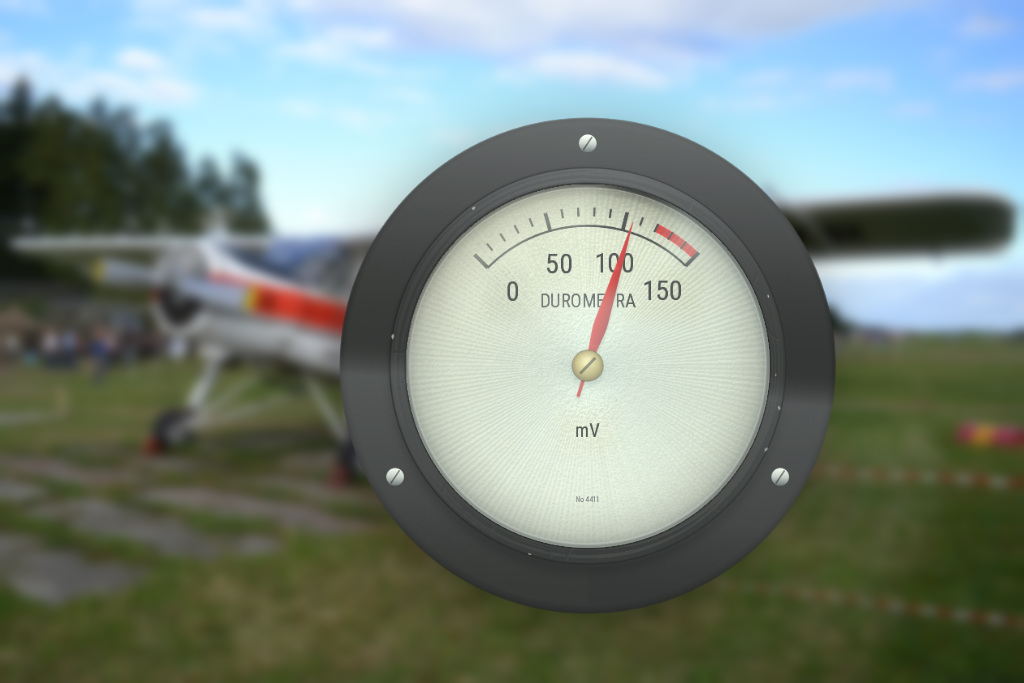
105; mV
